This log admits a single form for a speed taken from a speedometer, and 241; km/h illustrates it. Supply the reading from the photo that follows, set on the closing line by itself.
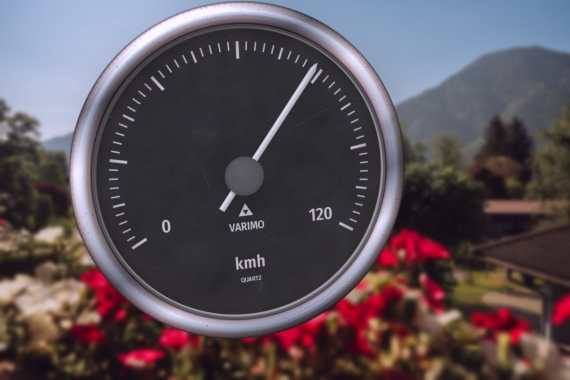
78; km/h
